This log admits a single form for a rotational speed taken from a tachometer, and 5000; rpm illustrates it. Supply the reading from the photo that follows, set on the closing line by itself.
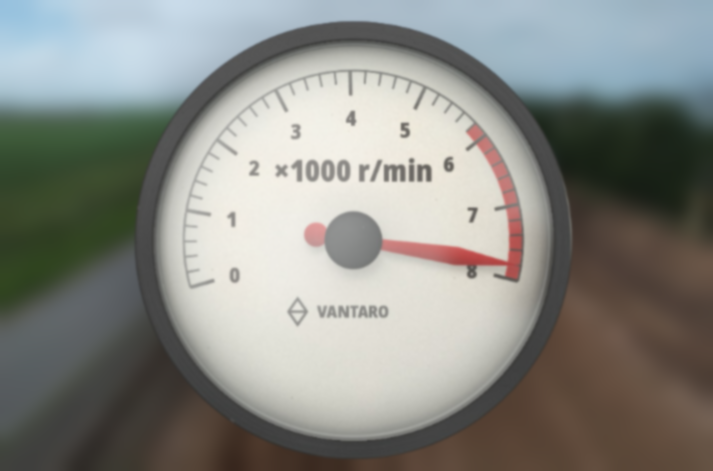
7800; rpm
